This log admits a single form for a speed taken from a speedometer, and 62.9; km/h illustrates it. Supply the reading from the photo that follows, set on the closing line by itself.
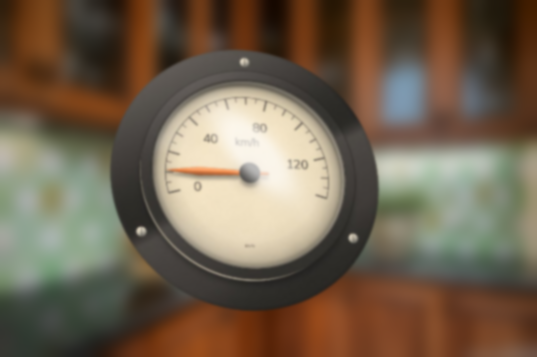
10; km/h
